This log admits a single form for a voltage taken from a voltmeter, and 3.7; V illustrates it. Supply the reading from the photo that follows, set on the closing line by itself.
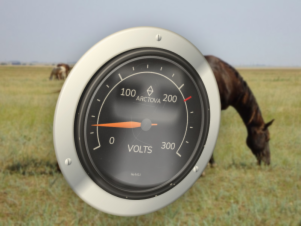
30; V
